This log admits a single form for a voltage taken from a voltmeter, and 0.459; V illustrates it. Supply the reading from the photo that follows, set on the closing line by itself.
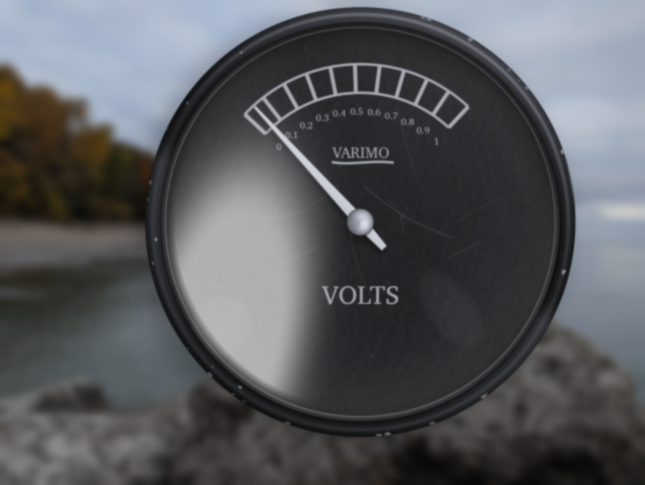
0.05; V
